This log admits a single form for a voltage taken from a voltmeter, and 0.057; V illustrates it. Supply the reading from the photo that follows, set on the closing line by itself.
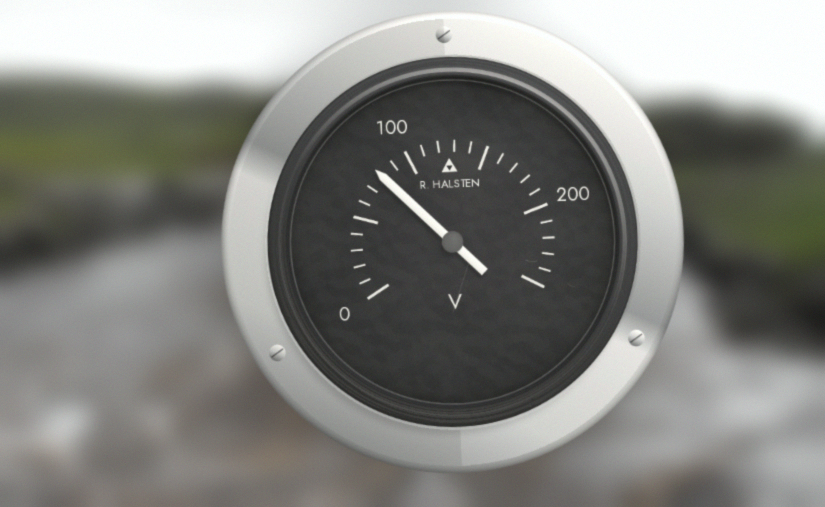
80; V
